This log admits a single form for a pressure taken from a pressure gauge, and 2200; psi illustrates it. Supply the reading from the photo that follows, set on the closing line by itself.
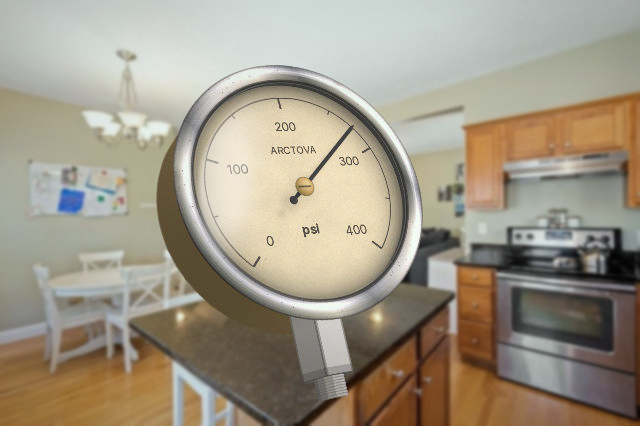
275; psi
